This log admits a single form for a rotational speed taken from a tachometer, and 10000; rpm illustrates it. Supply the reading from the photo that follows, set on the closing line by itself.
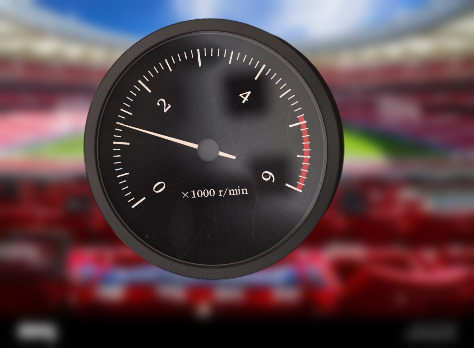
1300; rpm
